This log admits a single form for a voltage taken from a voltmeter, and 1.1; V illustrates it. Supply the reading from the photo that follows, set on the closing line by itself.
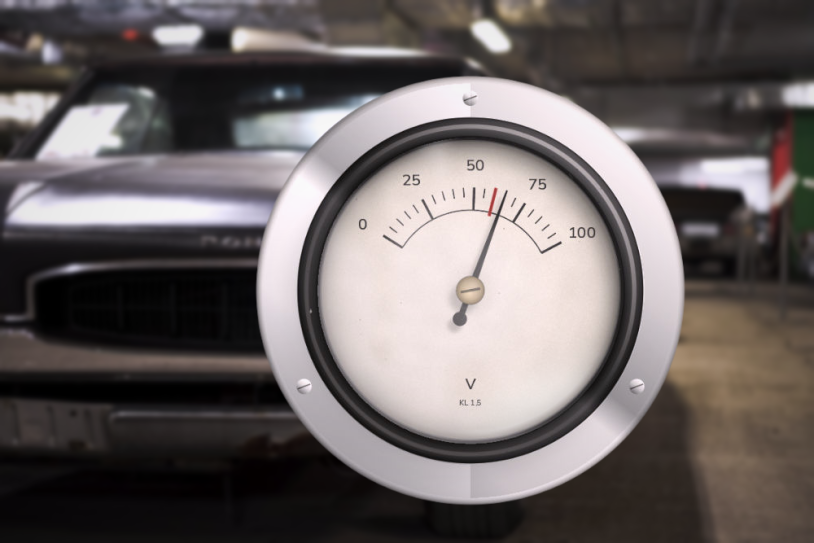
65; V
